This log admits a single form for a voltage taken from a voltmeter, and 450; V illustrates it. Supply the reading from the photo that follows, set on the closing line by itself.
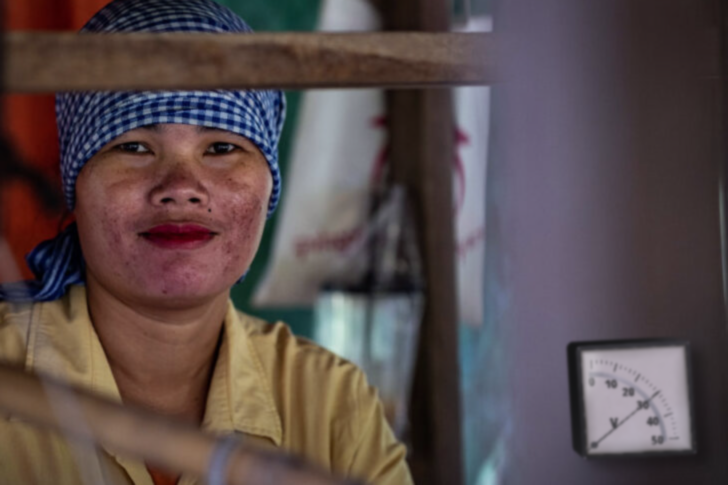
30; V
